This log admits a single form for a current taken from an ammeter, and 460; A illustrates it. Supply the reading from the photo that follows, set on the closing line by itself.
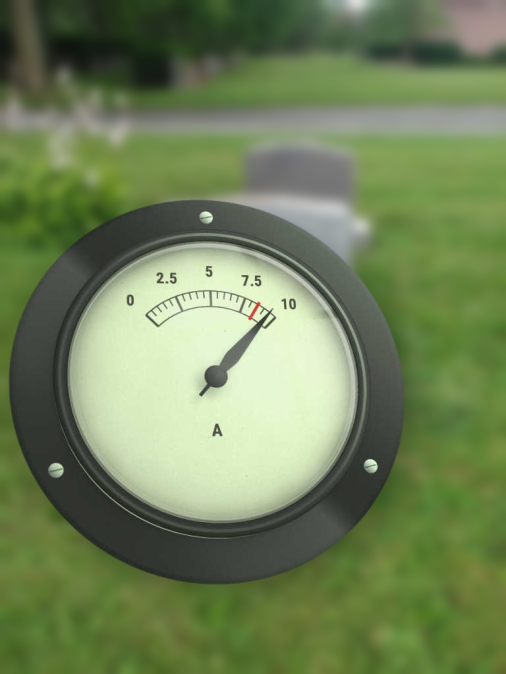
9.5; A
